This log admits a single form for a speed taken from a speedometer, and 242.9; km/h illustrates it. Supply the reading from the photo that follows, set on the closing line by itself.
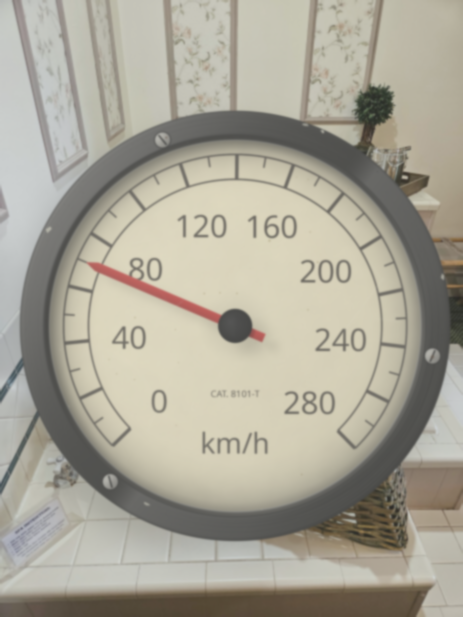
70; km/h
